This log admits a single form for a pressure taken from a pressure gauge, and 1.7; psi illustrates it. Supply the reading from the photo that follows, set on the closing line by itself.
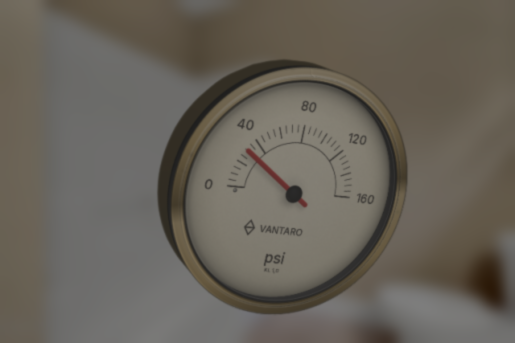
30; psi
